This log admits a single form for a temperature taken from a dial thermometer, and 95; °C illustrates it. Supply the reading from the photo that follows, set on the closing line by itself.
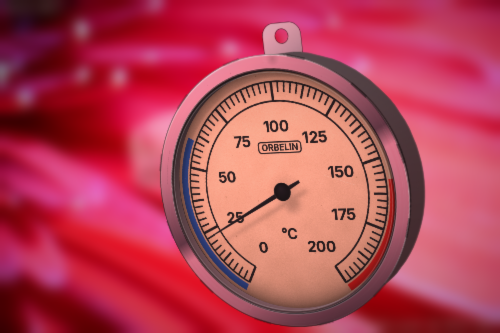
22.5; °C
